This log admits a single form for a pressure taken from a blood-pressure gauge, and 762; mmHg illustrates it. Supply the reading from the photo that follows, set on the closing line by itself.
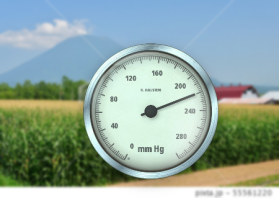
220; mmHg
